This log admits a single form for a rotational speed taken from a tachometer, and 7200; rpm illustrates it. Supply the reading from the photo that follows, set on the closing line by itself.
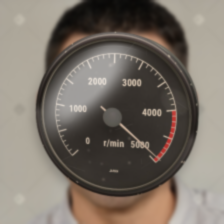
4900; rpm
